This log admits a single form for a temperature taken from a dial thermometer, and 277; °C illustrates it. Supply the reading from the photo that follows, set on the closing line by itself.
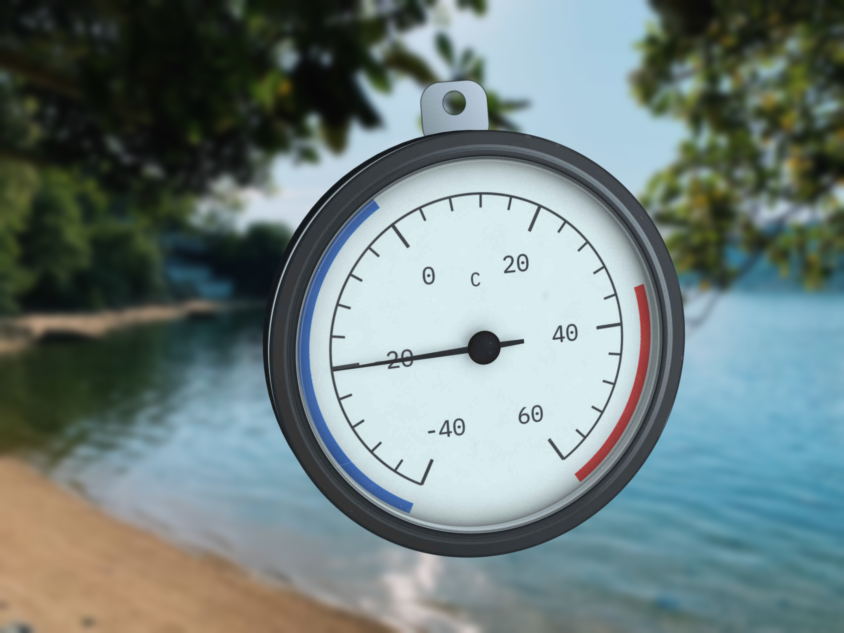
-20; °C
